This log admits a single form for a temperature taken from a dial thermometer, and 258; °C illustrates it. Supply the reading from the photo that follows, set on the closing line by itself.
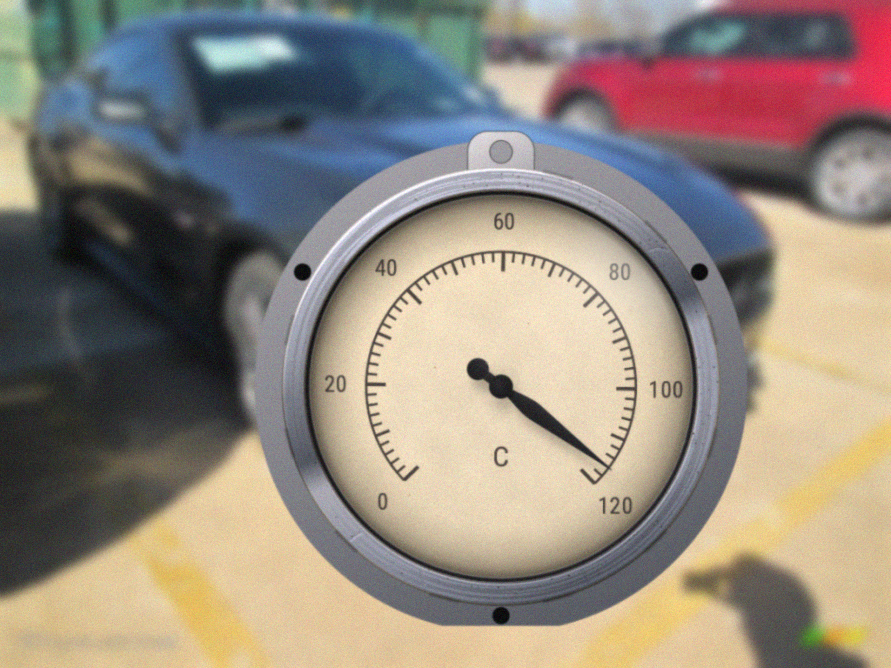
116; °C
